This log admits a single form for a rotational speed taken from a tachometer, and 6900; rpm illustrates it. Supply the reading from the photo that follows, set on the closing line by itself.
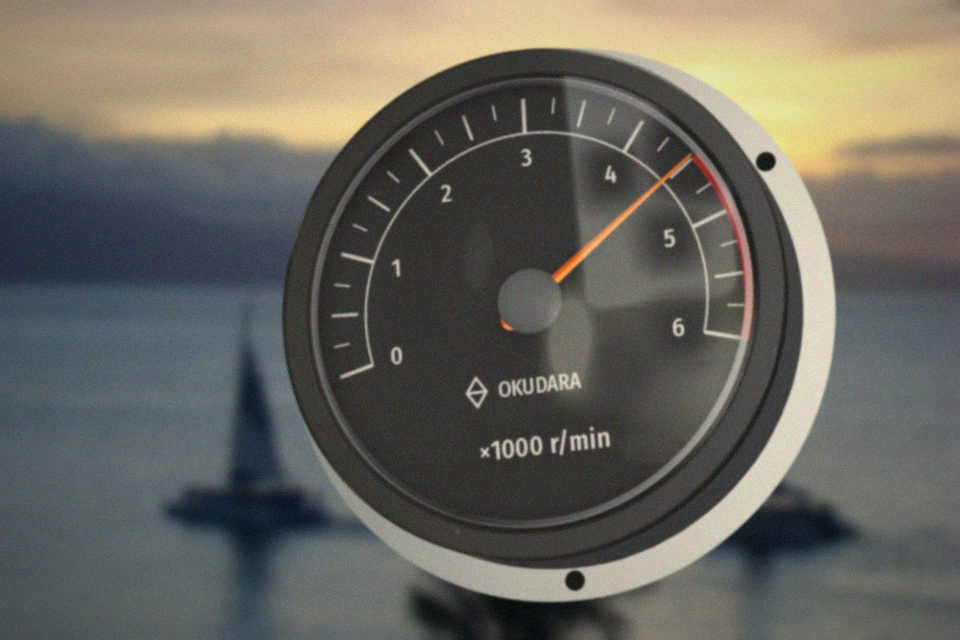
4500; rpm
